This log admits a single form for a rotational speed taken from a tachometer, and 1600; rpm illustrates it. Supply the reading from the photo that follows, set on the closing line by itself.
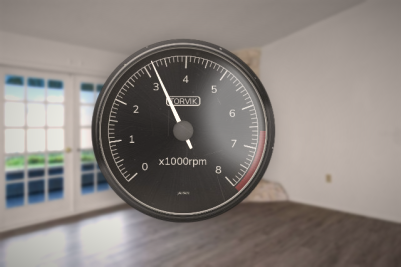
3200; rpm
